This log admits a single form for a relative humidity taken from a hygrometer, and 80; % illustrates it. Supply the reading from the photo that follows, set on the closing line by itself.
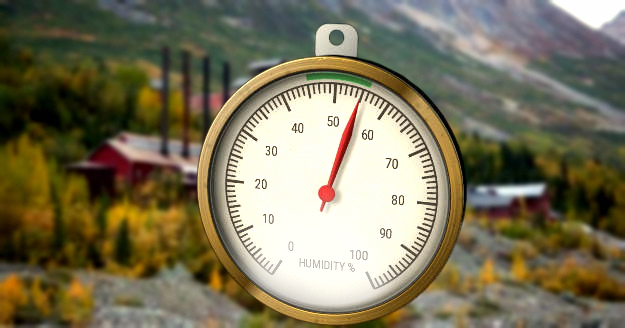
55; %
